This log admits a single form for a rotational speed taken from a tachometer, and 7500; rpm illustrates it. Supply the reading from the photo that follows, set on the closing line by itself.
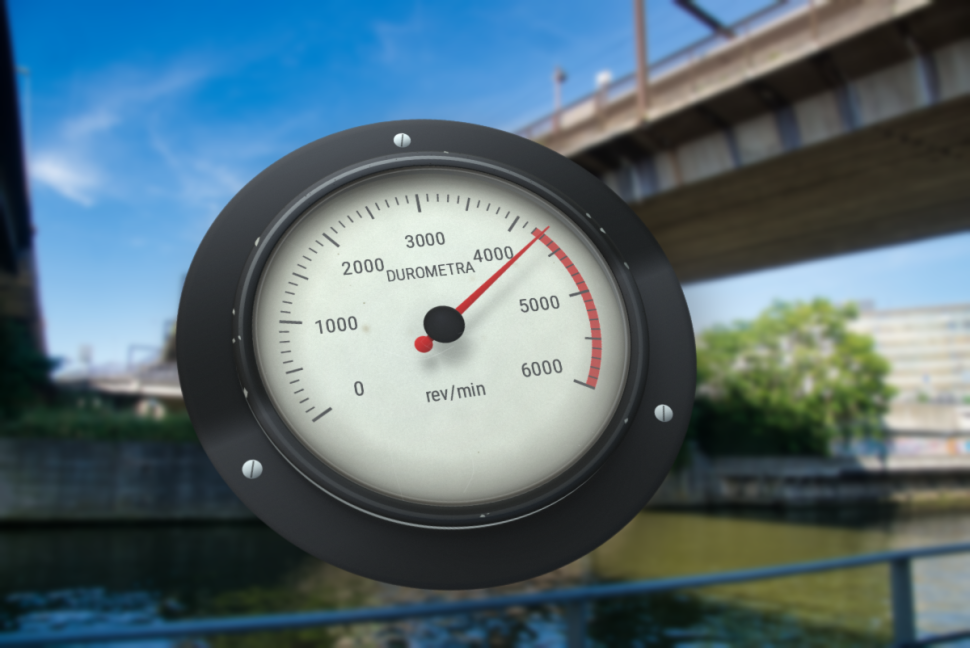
4300; rpm
